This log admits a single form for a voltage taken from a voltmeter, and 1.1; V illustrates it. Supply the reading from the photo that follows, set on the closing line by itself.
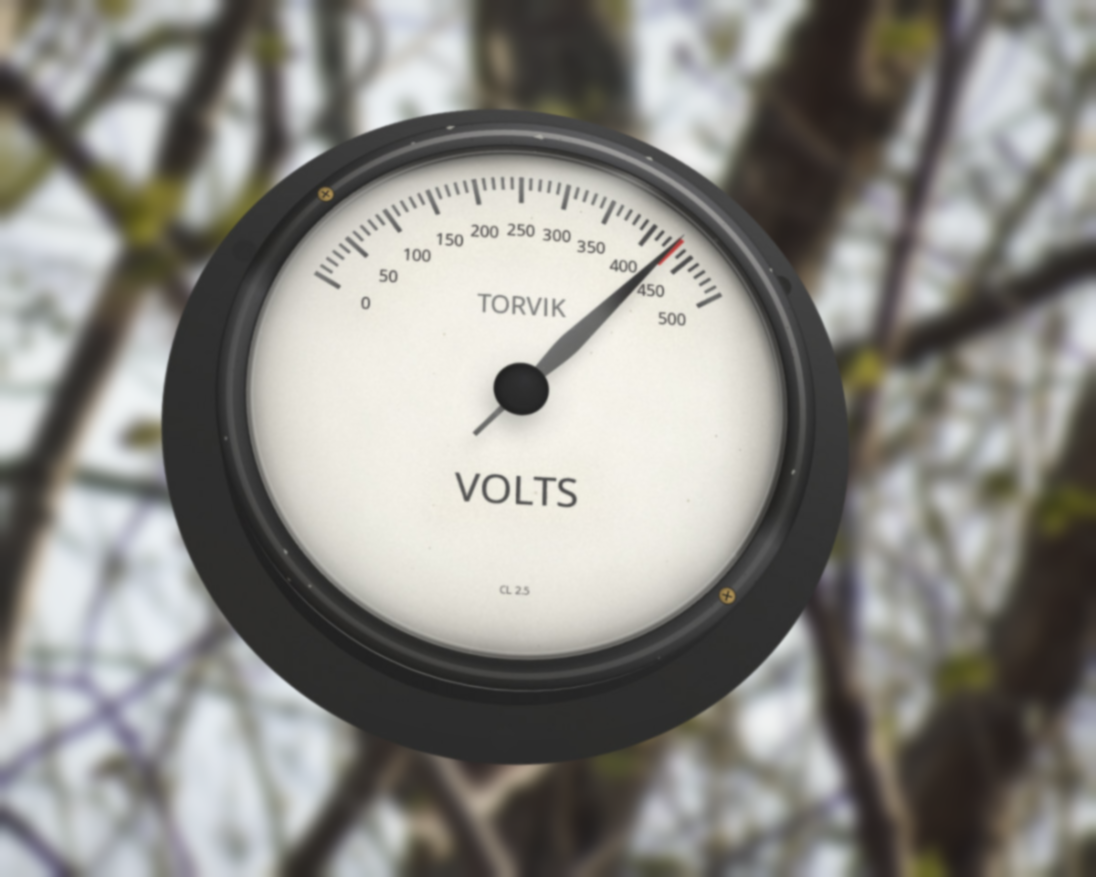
430; V
